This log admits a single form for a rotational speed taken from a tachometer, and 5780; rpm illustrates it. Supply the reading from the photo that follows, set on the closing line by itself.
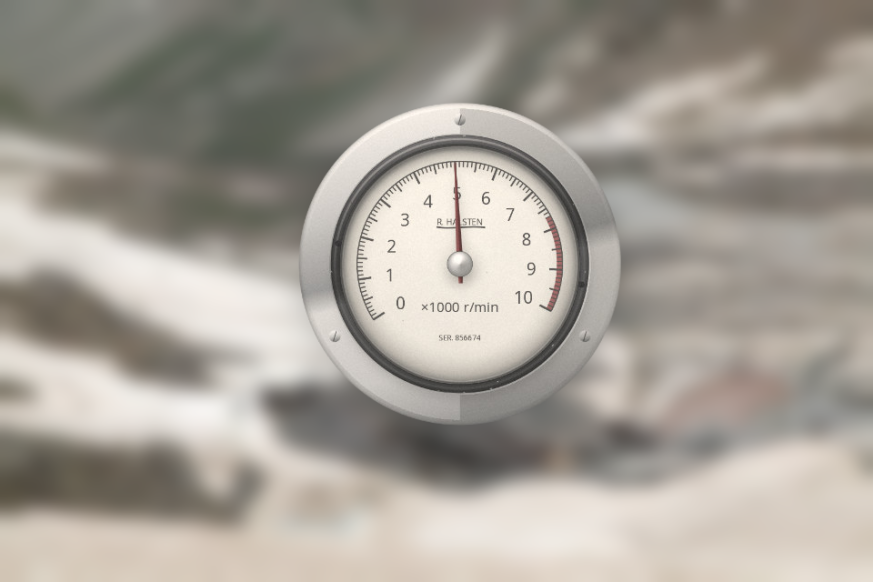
5000; rpm
